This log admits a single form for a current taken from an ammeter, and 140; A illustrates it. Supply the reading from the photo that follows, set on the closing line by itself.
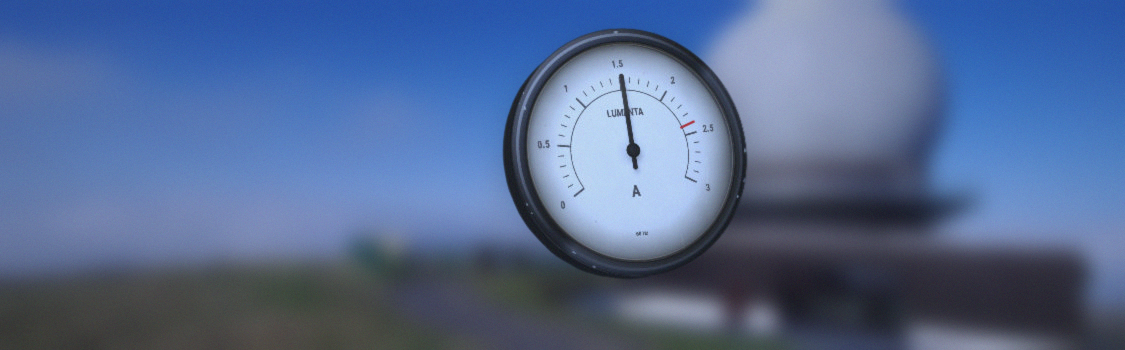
1.5; A
